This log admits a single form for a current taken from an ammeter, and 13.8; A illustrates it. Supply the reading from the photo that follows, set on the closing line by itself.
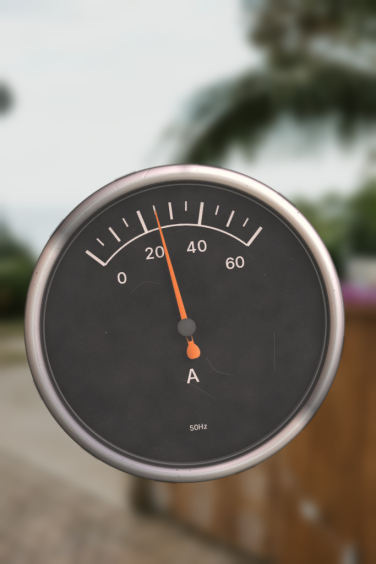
25; A
